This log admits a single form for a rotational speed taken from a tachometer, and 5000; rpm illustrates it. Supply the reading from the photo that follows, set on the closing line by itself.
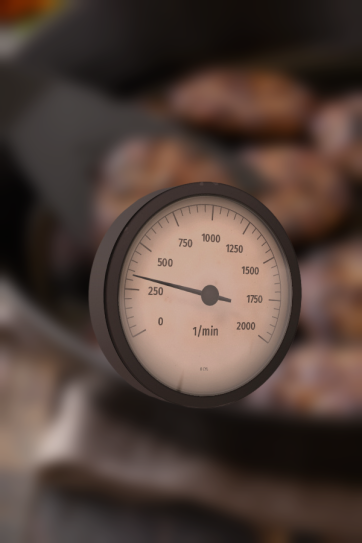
325; rpm
